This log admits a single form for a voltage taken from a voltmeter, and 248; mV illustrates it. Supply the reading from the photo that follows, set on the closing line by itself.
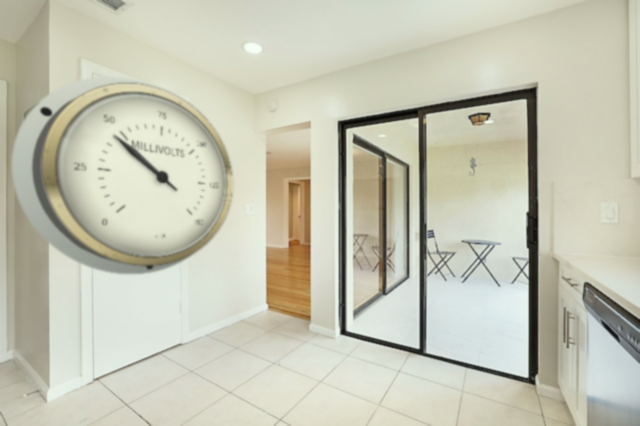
45; mV
